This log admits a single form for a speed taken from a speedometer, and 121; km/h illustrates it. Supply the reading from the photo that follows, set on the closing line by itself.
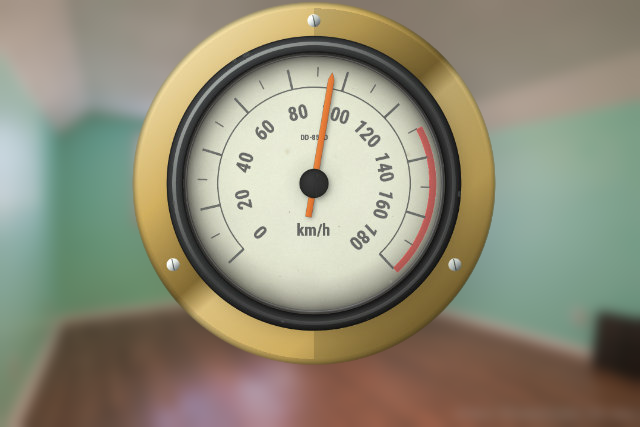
95; km/h
